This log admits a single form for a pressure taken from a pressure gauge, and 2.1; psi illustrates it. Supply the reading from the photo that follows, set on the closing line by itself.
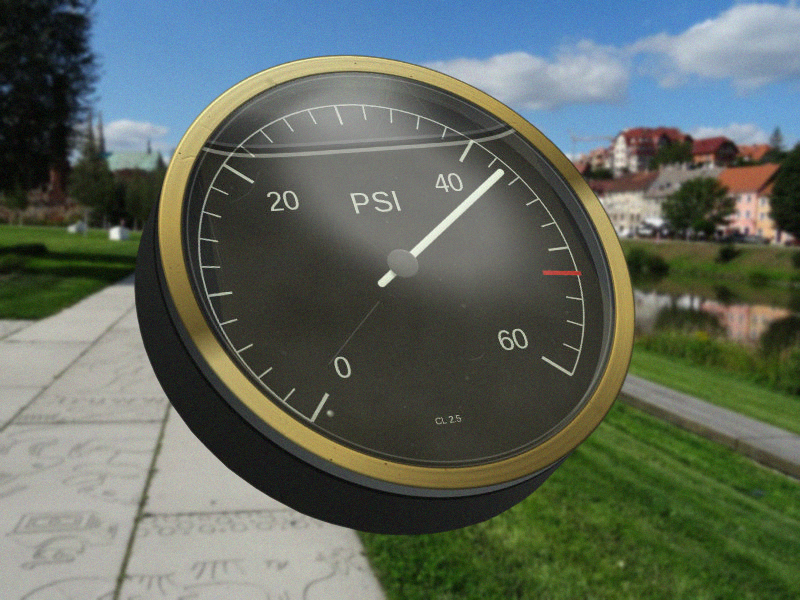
43; psi
